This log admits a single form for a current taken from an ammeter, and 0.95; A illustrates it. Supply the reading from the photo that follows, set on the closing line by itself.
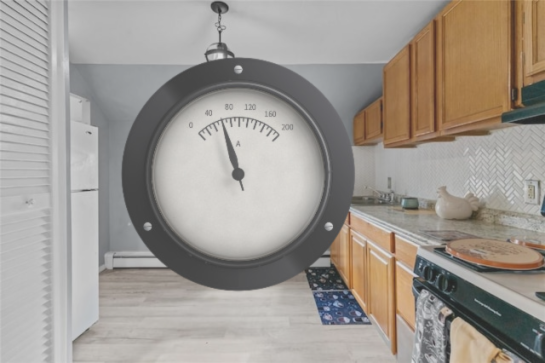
60; A
